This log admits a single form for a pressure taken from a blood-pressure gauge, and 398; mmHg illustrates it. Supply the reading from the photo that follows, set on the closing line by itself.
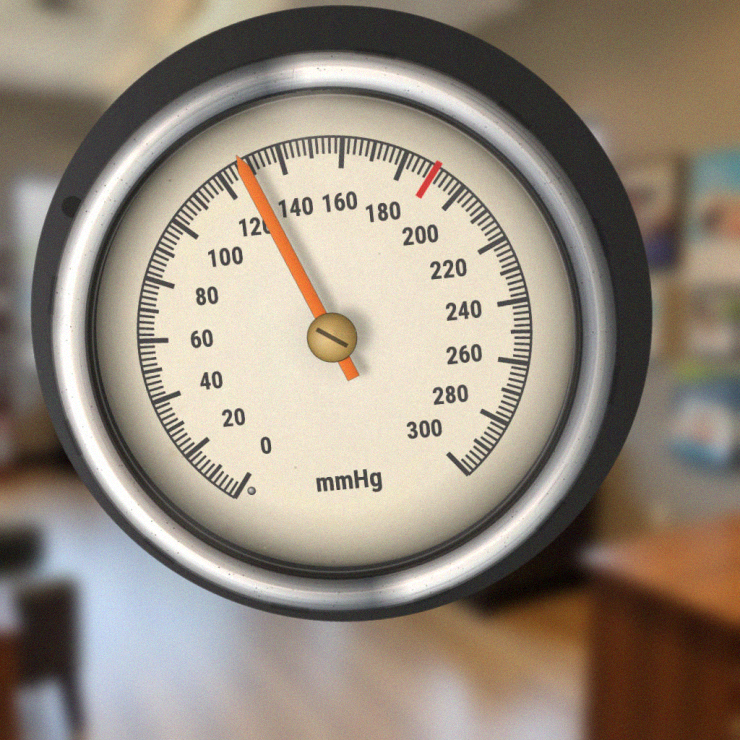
128; mmHg
